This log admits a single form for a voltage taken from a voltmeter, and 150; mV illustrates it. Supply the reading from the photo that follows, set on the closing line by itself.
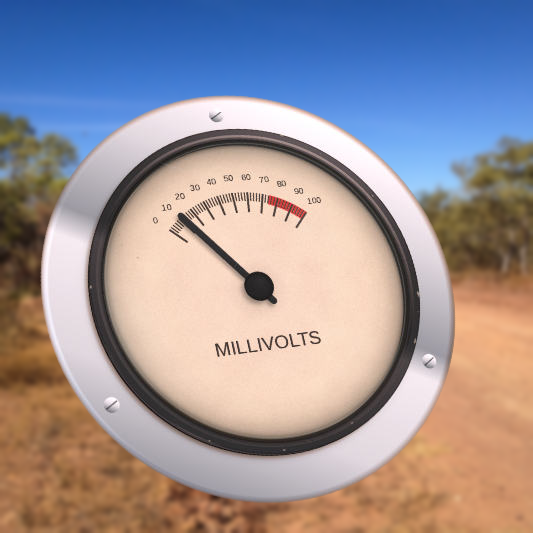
10; mV
